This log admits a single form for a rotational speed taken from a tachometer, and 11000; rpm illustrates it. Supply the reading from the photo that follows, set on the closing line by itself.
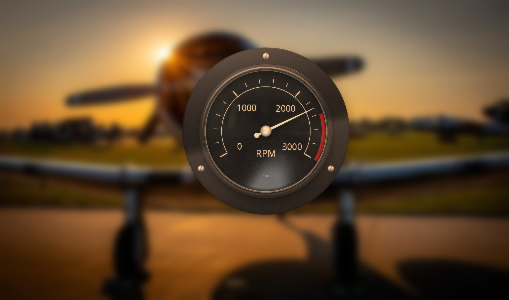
2300; rpm
